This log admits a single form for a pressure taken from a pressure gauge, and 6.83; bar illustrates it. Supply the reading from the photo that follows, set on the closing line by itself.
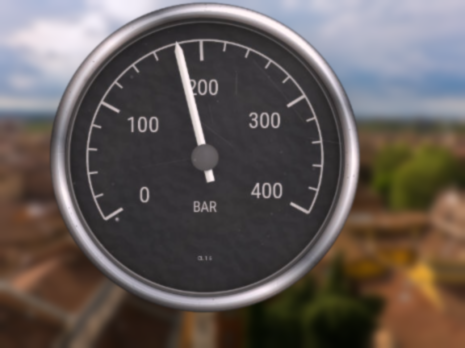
180; bar
